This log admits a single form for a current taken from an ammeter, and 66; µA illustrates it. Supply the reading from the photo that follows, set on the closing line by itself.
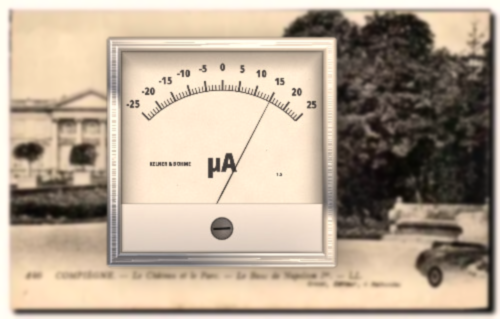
15; µA
